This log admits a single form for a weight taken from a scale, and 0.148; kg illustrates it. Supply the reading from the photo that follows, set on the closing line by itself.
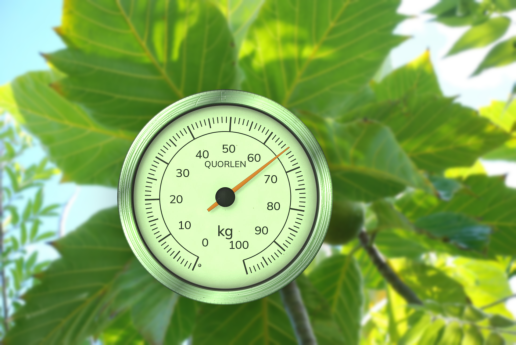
65; kg
